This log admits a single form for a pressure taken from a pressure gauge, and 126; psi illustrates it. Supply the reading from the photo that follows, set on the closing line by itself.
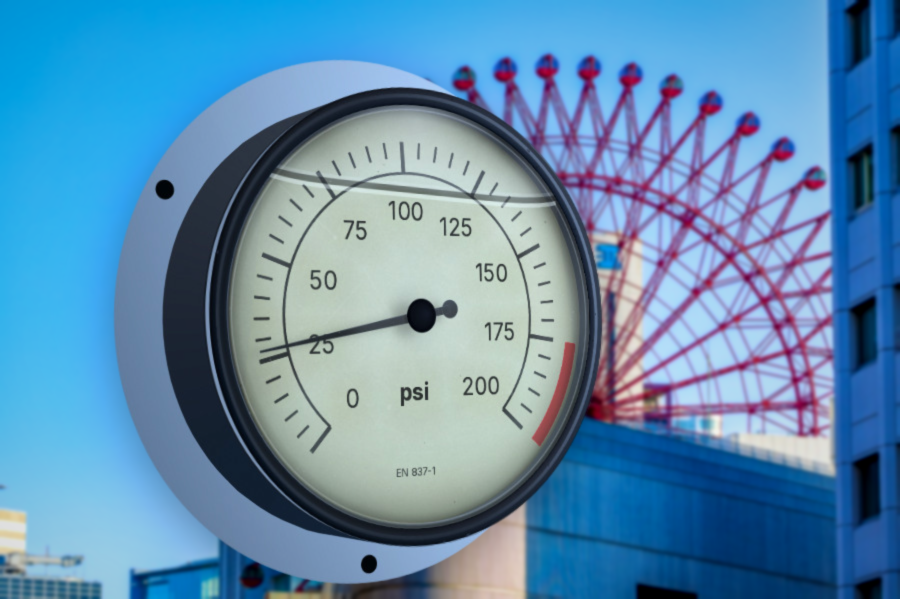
27.5; psi
